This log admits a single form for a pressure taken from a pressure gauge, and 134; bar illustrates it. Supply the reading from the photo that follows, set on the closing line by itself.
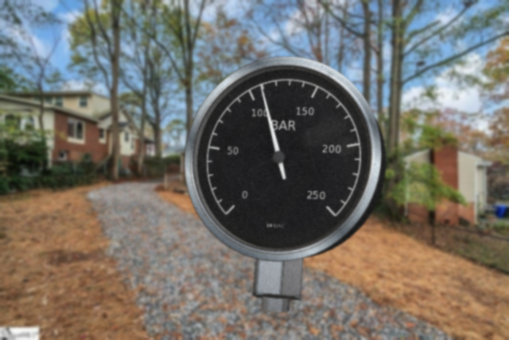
110; bar
